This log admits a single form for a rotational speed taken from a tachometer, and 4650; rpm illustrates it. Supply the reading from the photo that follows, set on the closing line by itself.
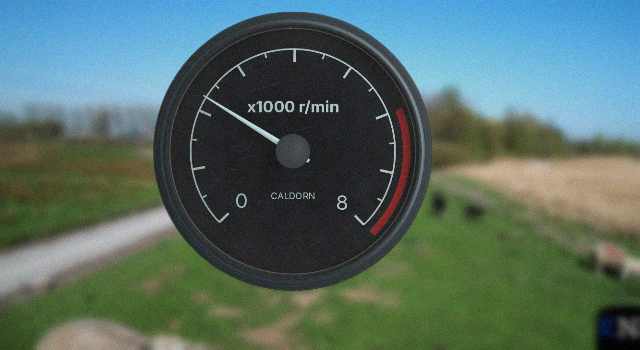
2250; rpm
